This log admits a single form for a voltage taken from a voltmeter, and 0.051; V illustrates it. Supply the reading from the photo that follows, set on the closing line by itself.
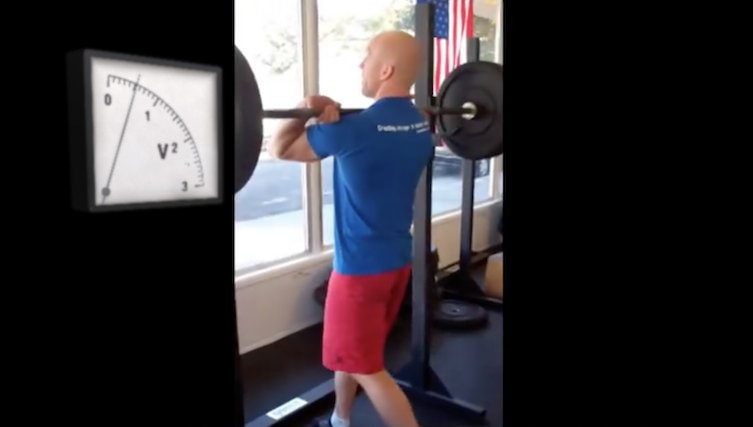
0.5; V
